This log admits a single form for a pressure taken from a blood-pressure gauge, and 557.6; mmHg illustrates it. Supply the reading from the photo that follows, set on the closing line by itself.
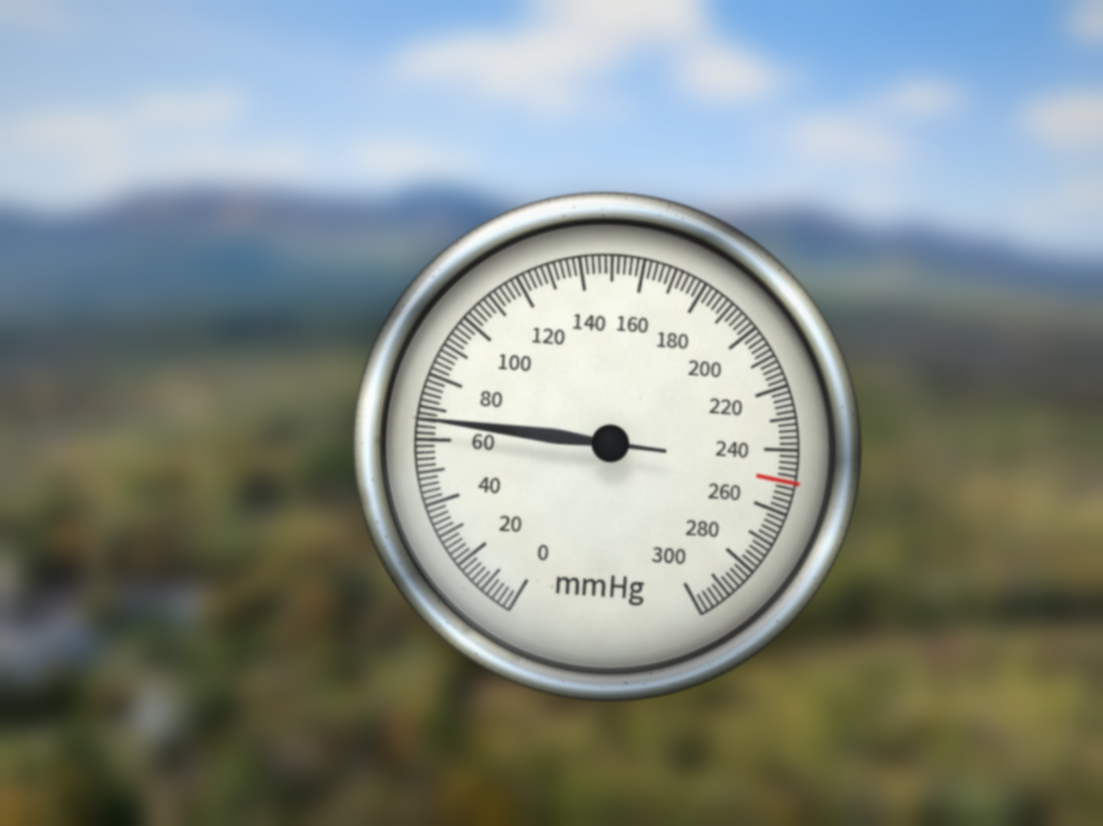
66; mmHg
